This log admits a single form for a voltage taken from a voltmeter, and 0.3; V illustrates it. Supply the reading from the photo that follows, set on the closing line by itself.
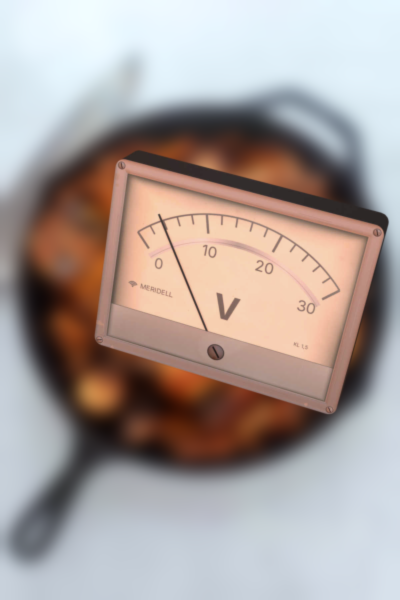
4; V
